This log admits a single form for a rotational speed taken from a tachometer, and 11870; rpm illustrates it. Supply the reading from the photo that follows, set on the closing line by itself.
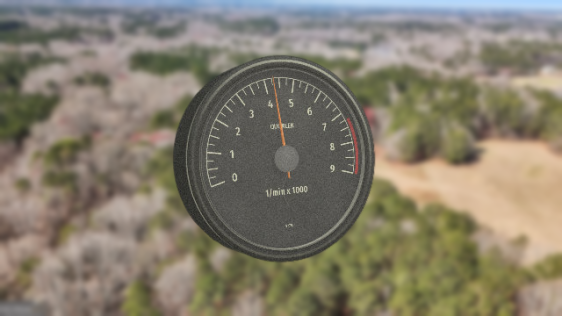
4250; rpm
